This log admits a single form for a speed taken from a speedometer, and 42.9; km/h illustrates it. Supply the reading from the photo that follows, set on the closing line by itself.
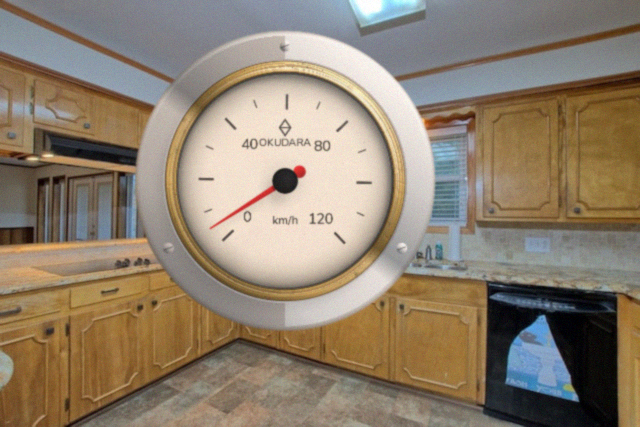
5; km/h
